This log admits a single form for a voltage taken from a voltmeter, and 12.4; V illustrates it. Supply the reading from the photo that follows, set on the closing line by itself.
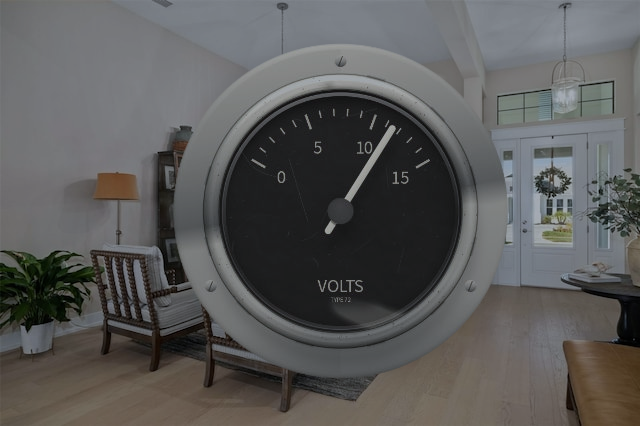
11.5; V
